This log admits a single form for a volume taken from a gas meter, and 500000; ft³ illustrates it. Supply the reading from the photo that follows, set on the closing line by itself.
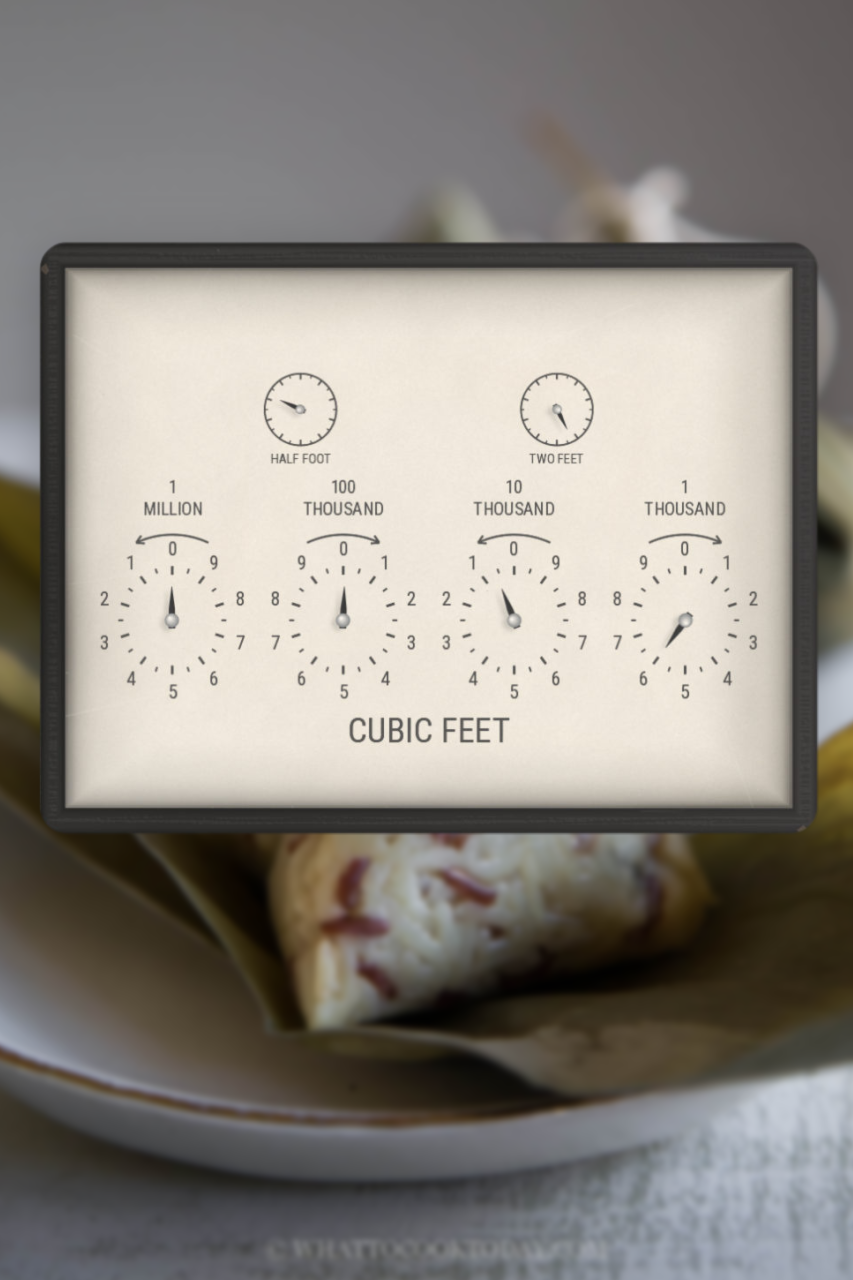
600; ft³
